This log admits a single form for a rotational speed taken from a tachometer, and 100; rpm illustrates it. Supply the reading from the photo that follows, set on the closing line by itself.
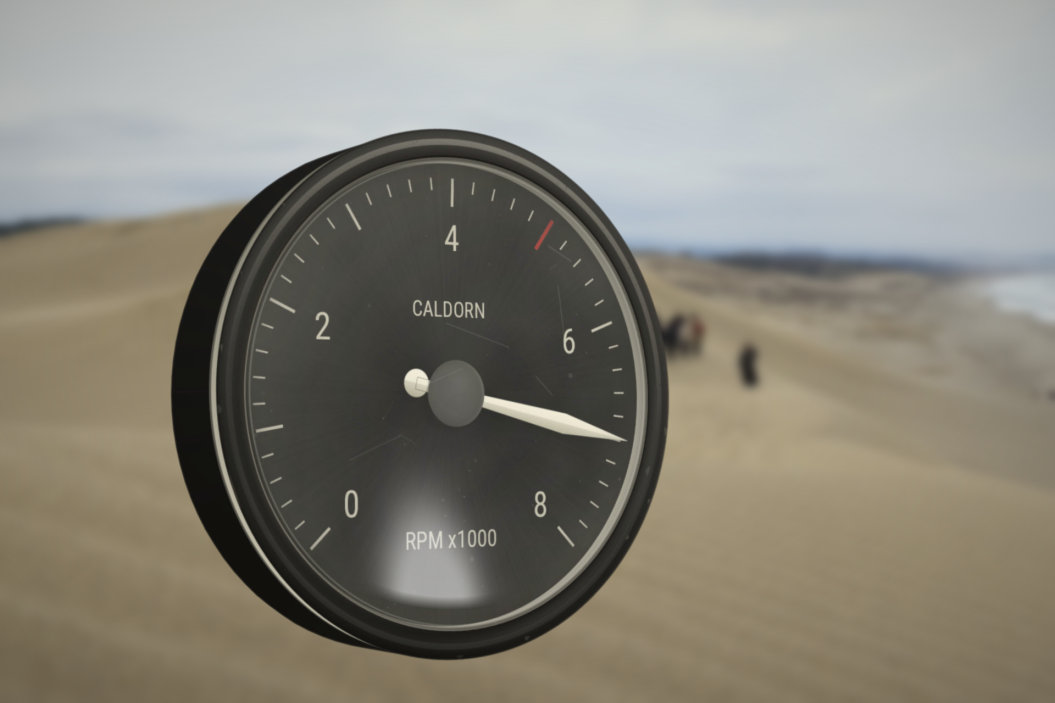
7000; rpm
